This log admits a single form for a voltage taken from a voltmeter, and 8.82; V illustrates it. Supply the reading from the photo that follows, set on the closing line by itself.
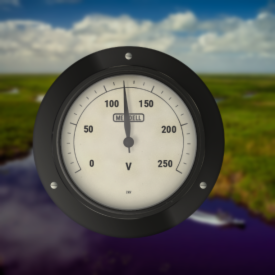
120; V
